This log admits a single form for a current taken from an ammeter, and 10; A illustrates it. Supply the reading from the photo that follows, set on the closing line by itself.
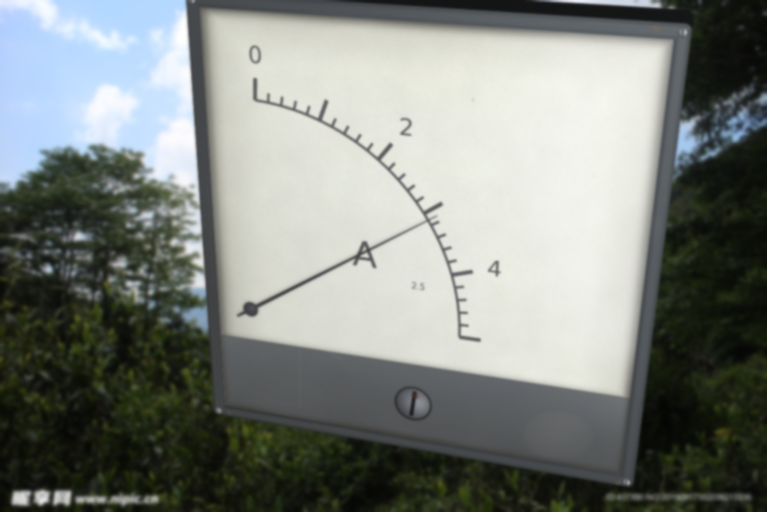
3.1; A
